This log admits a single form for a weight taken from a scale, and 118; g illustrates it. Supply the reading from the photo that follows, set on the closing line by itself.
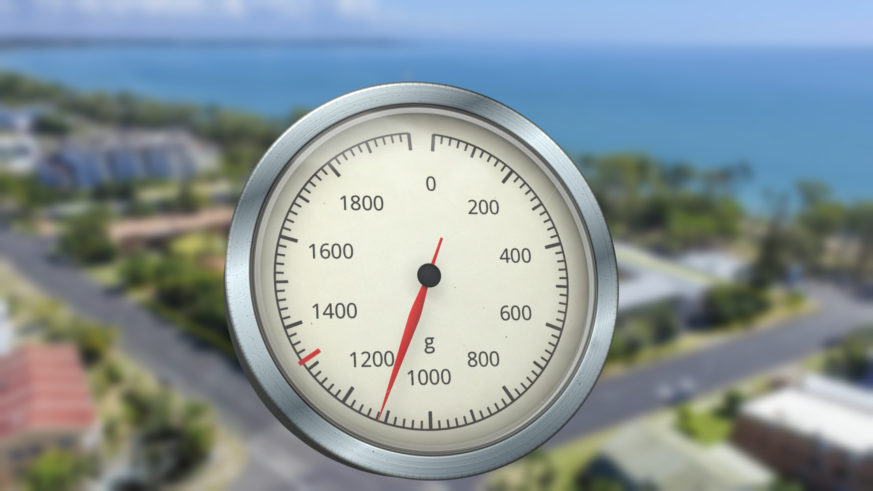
1120; g
